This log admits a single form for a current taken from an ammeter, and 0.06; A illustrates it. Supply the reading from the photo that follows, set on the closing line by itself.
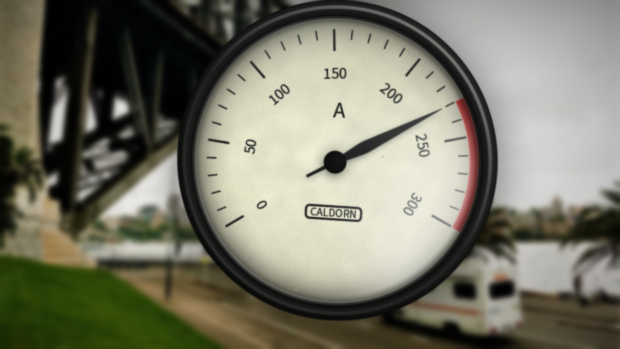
230; A
